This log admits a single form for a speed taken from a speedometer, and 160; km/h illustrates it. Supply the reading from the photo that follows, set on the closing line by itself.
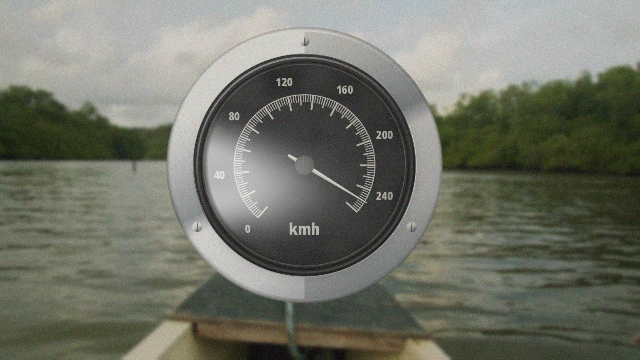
250; km/h
